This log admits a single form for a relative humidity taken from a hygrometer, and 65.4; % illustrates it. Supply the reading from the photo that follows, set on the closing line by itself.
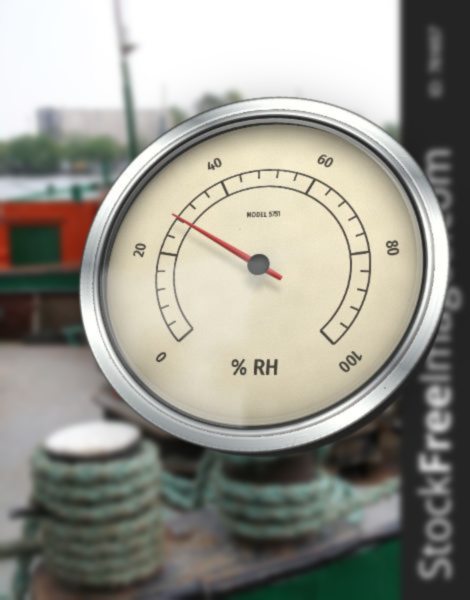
28; %
